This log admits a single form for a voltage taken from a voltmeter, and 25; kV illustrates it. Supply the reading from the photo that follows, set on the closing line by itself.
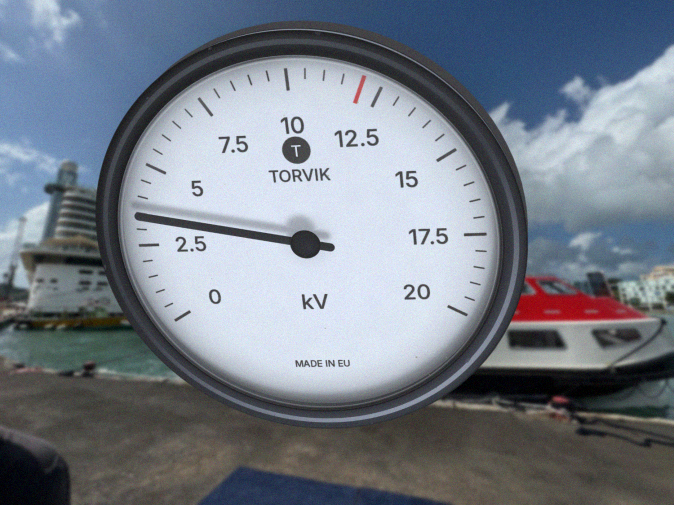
3.5; kV
